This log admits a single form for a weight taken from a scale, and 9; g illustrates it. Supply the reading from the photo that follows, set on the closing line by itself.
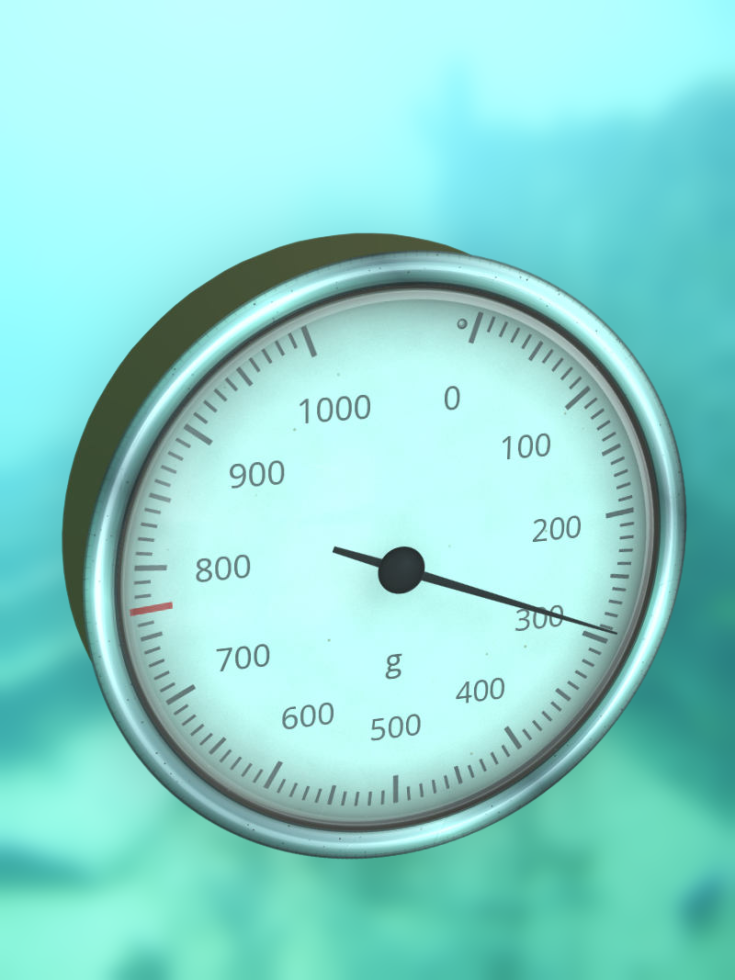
290; g
